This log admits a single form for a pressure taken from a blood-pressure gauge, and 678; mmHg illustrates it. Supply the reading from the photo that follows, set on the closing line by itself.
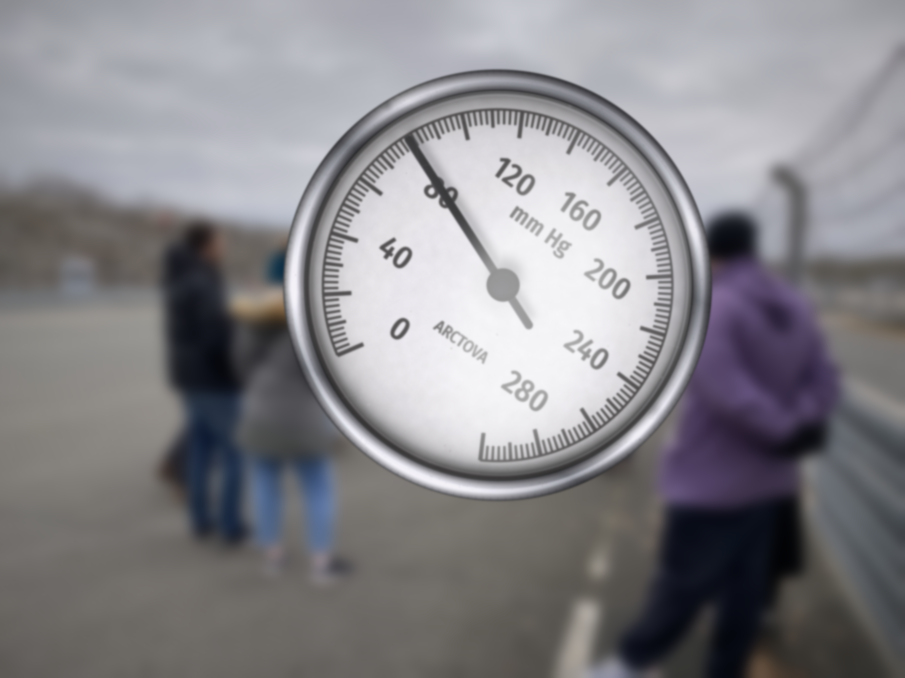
80; mmHg
